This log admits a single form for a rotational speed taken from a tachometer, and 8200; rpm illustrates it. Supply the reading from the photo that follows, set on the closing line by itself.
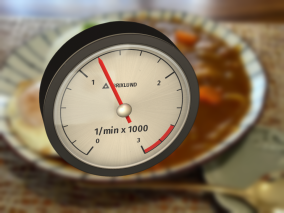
1200; rpm
